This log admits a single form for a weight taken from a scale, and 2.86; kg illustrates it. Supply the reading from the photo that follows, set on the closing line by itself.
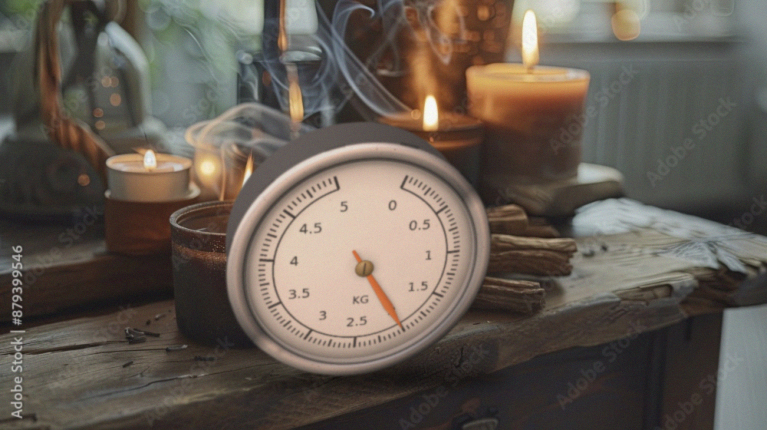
2; kg
